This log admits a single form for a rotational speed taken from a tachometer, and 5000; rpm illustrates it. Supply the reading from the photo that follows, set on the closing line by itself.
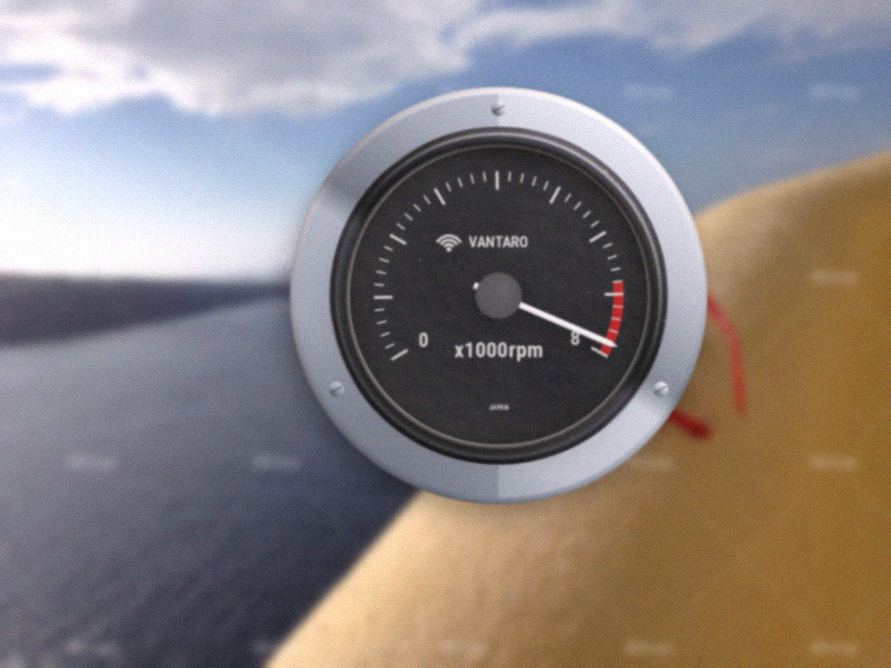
7800; rpm
